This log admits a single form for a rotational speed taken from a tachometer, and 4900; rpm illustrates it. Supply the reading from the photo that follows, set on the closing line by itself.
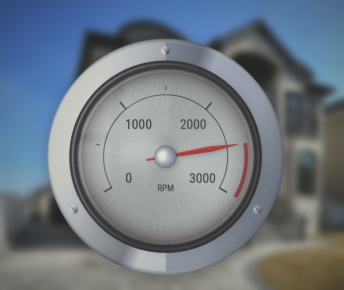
2500; rpm
